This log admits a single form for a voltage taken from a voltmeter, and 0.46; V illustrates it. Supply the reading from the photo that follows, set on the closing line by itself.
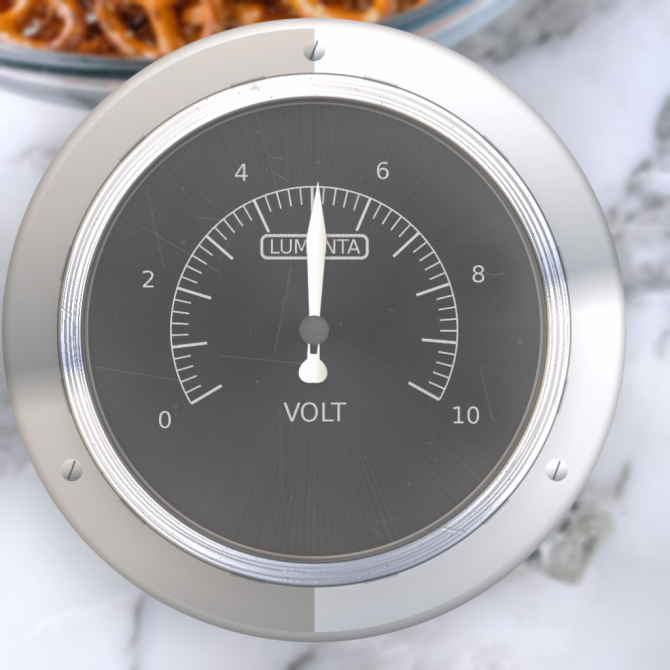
5.1; V
